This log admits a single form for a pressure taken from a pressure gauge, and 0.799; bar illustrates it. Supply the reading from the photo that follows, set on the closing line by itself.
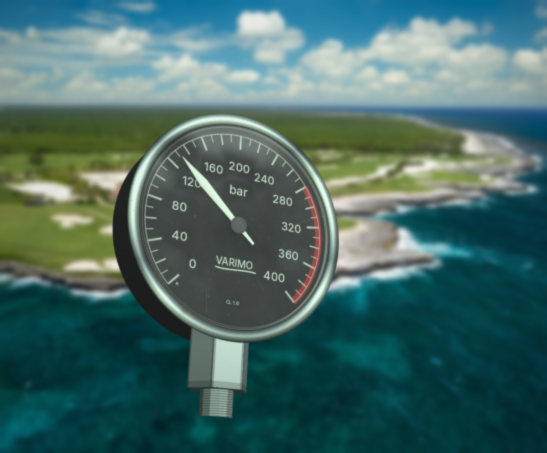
130; bar
